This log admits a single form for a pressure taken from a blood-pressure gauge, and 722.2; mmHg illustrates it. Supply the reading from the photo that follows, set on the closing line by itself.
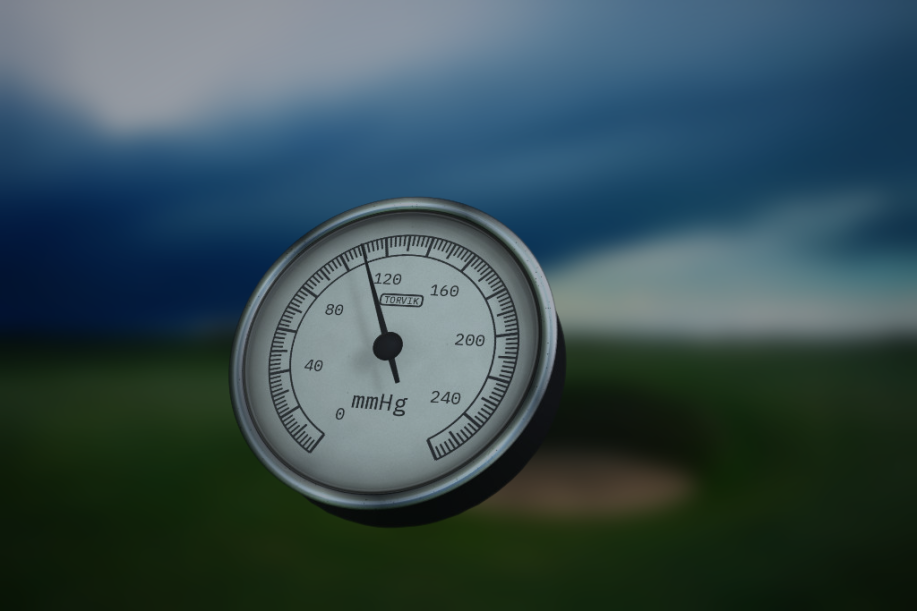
110; mmHg
